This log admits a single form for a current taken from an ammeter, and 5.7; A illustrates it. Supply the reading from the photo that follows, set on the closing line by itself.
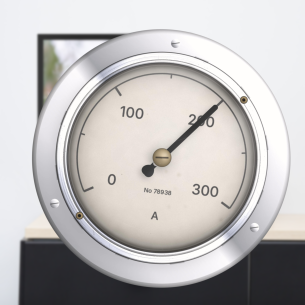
200; A
